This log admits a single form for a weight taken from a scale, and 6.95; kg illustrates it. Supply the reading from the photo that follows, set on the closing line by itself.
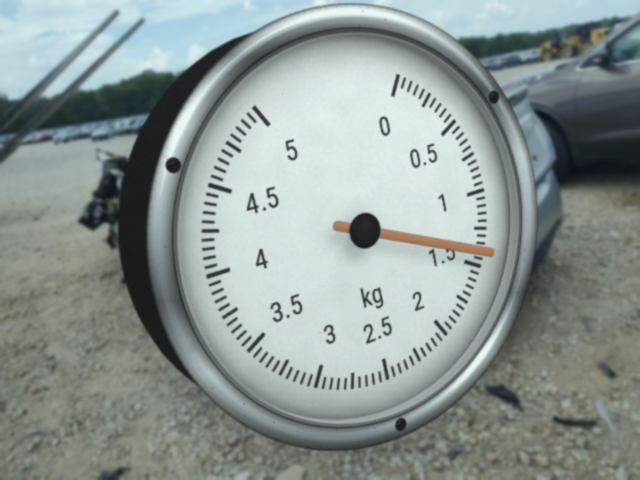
1.4; kg
